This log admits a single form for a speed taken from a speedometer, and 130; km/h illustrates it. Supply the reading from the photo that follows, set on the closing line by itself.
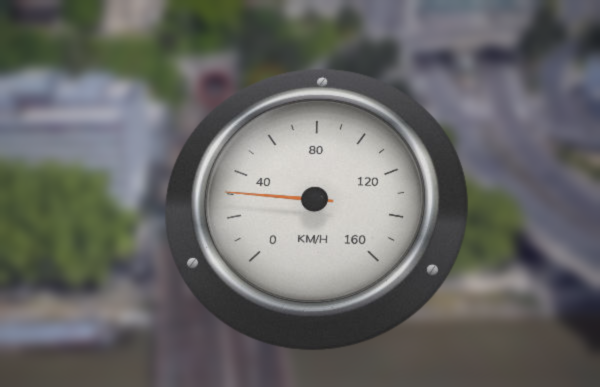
30; km/h
